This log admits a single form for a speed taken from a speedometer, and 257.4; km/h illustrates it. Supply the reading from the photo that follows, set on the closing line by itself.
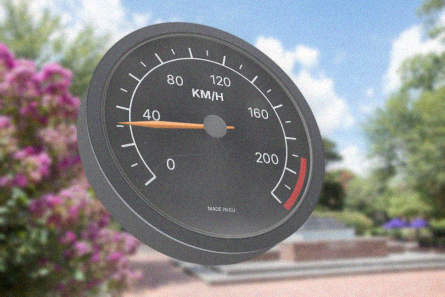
30; km/h
